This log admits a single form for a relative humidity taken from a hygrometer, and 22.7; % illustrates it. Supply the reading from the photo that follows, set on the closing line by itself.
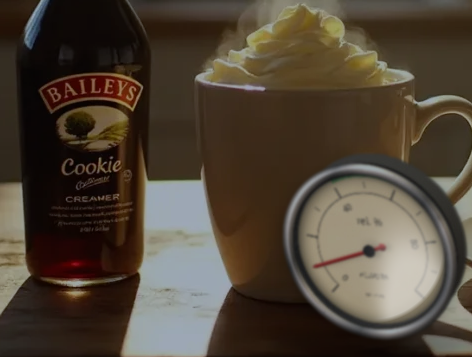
10; %
